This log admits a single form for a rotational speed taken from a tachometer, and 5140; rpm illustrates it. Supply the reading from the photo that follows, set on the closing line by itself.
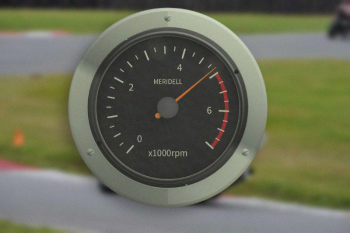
4875; rpm
